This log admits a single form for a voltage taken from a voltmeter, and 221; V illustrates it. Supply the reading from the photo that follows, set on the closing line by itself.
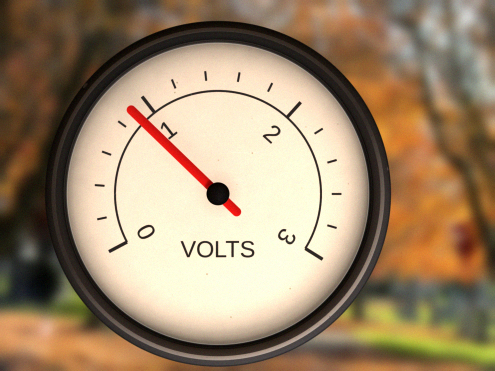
0.9; V
